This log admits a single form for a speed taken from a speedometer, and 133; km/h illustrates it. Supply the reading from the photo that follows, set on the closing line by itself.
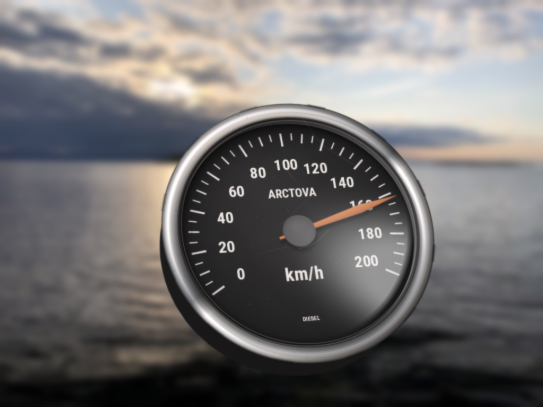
162.5; km/h
